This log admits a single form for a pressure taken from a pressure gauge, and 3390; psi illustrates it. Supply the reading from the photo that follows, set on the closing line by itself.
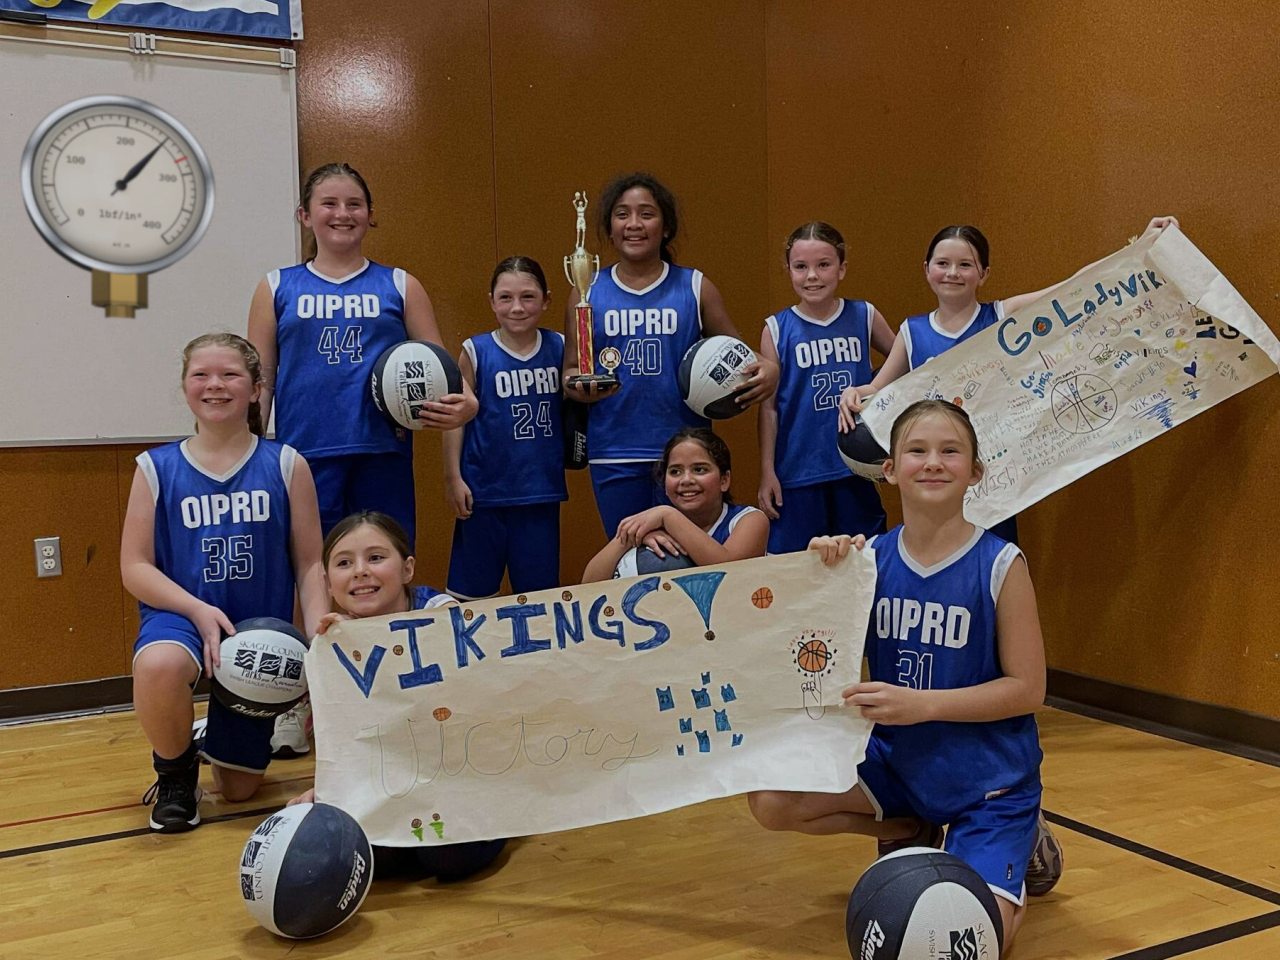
250; psi
